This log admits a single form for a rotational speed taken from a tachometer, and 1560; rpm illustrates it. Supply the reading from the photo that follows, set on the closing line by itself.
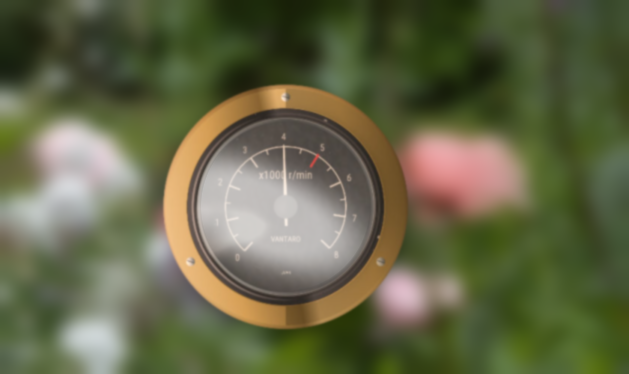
4000; rpm
